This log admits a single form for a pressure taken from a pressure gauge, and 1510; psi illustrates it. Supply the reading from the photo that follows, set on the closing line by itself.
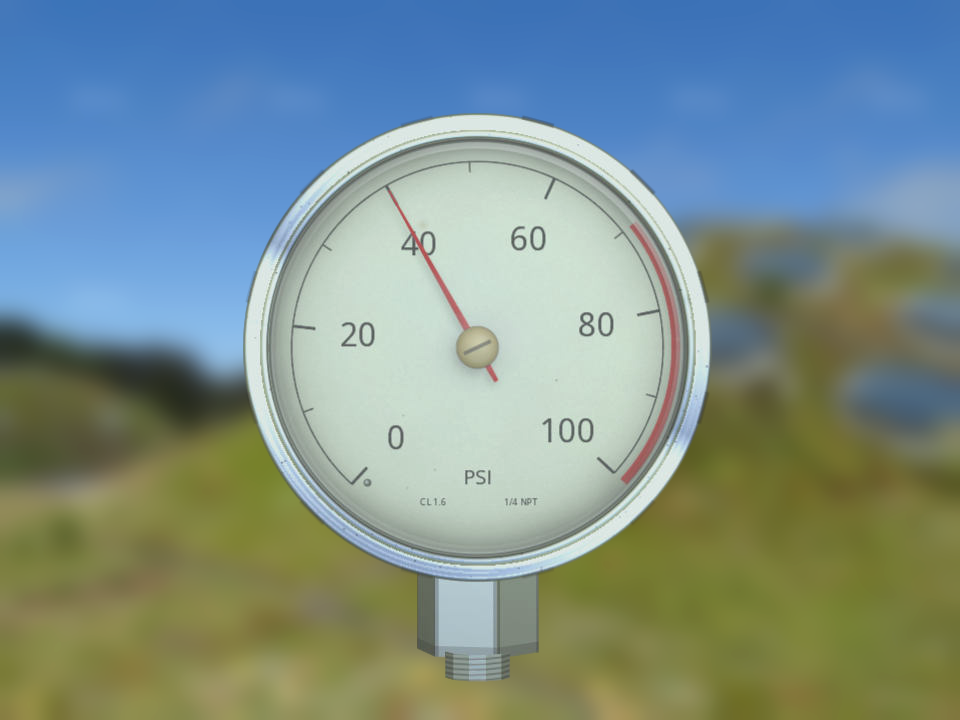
40; psi
